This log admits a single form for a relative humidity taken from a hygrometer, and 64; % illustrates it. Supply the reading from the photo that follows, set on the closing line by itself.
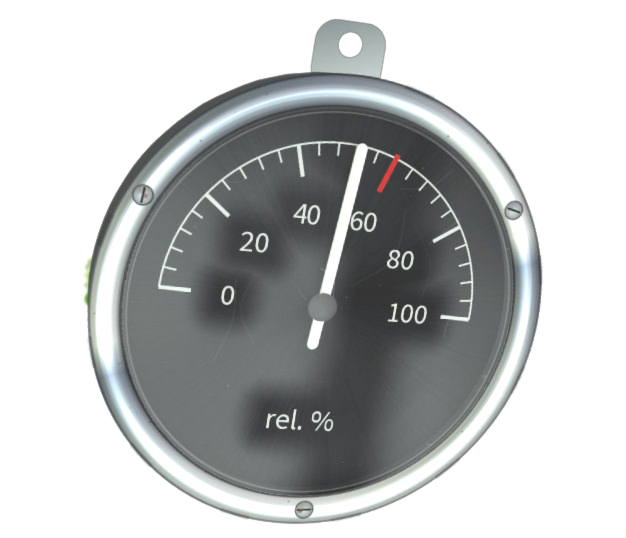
52; %
